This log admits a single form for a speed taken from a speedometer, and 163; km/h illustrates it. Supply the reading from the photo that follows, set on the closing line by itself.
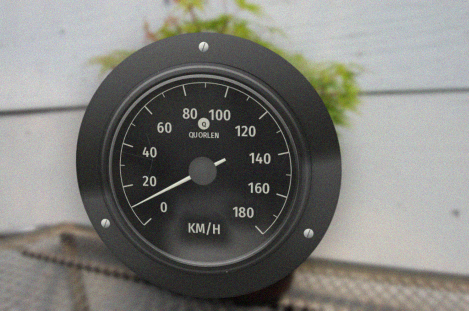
10; km/h
